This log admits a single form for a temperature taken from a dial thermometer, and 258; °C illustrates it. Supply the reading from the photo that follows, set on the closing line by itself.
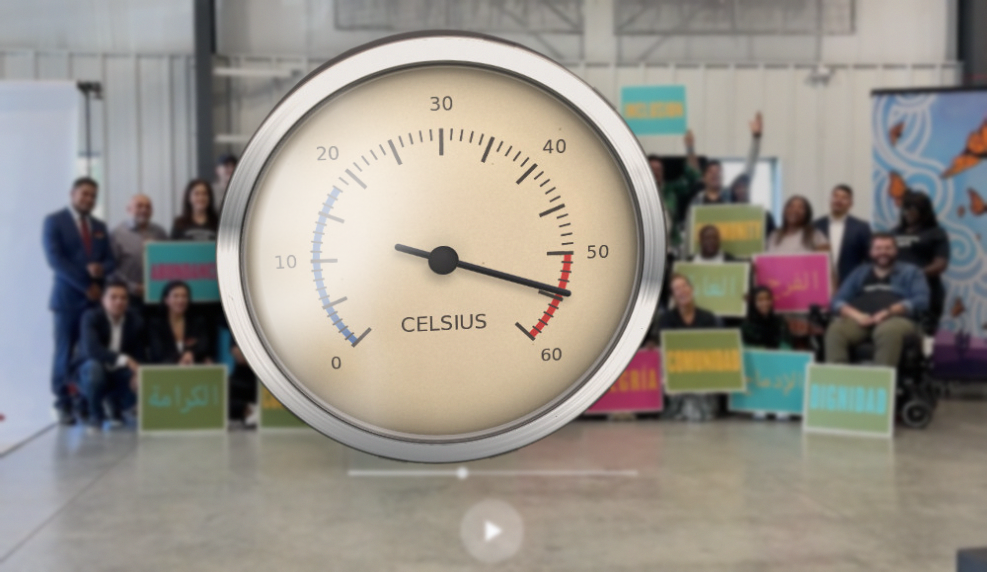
54; °C
